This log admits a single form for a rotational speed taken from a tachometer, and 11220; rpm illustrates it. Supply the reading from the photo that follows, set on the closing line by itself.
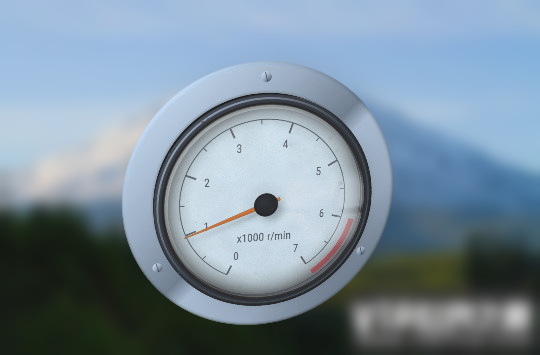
1000; rpm
